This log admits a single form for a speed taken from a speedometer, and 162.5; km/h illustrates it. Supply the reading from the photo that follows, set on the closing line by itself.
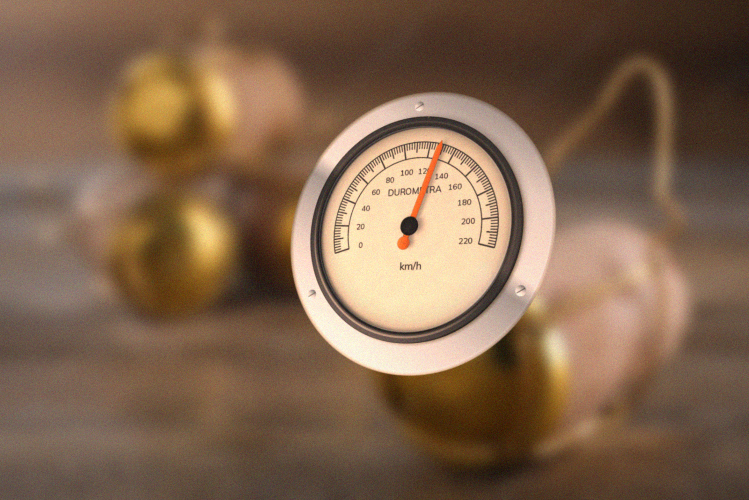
130; km/h
